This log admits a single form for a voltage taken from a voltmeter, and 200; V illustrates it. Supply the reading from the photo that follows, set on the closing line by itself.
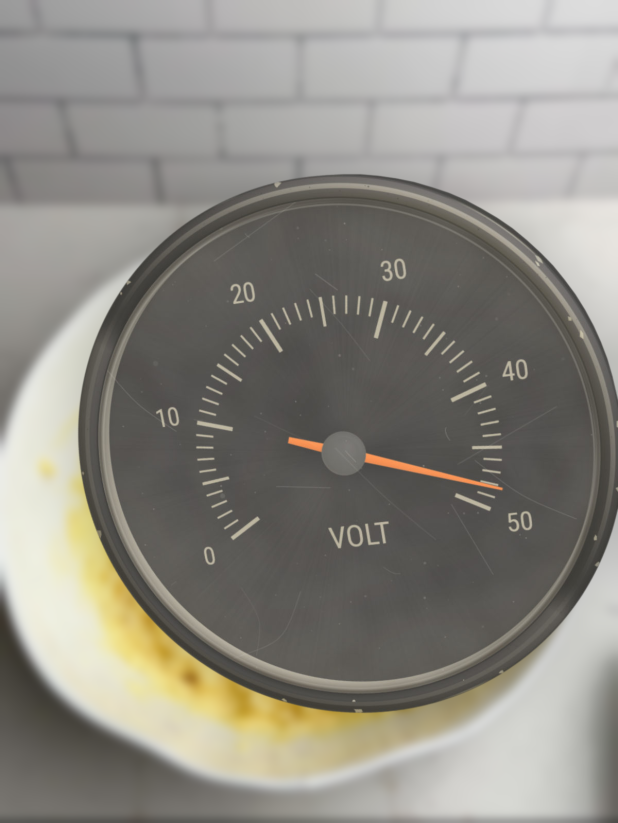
48; V
